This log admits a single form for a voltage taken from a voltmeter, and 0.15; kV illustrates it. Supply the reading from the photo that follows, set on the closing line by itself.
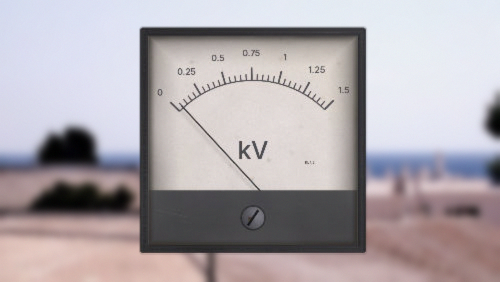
0.05; kV
